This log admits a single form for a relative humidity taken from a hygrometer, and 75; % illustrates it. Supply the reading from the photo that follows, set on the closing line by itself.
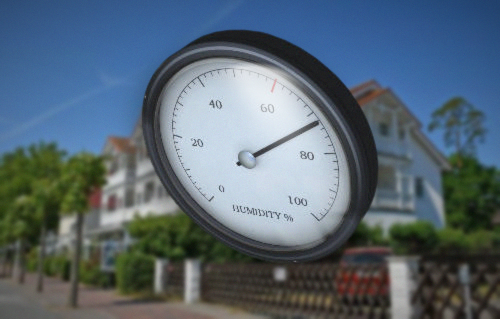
72; %
